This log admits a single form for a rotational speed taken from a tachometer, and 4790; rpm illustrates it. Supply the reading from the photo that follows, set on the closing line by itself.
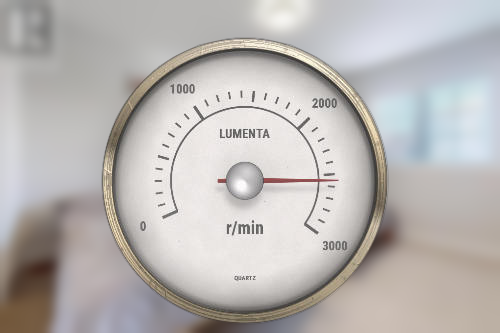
2550; rpm
